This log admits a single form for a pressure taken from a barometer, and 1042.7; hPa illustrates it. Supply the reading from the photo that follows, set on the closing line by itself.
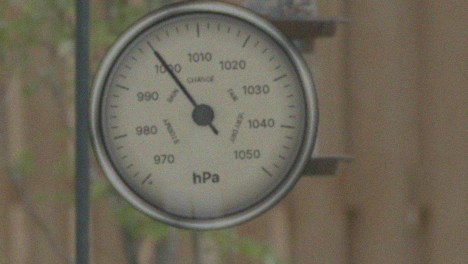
1000; hPa
